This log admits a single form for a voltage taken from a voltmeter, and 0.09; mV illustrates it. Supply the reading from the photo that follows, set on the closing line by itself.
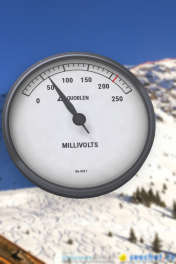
60; mV
